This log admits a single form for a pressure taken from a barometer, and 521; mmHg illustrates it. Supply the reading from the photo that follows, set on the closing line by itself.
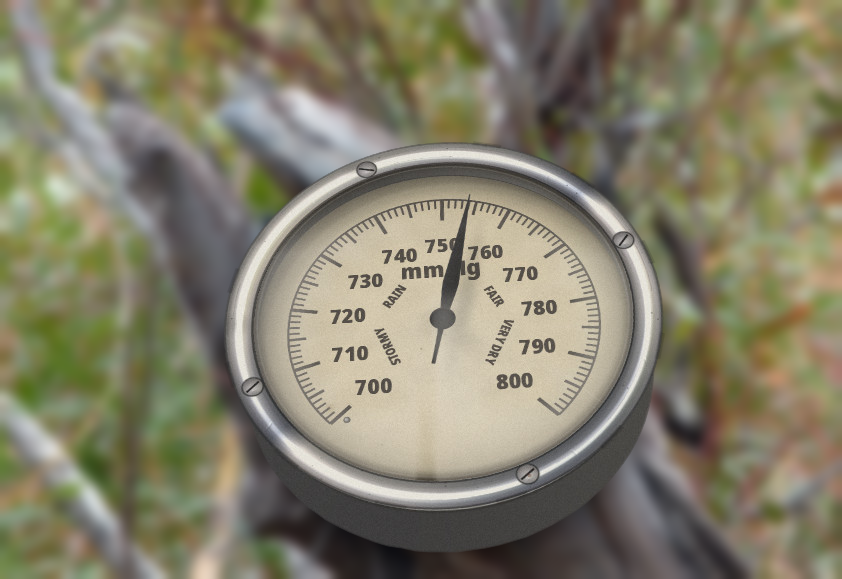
754; mmHg
